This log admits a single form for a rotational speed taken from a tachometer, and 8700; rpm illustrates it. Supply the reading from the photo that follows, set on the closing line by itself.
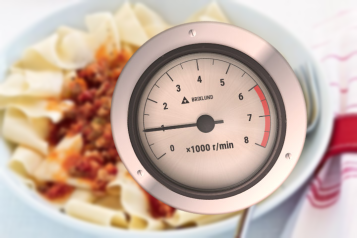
1000; rpm
